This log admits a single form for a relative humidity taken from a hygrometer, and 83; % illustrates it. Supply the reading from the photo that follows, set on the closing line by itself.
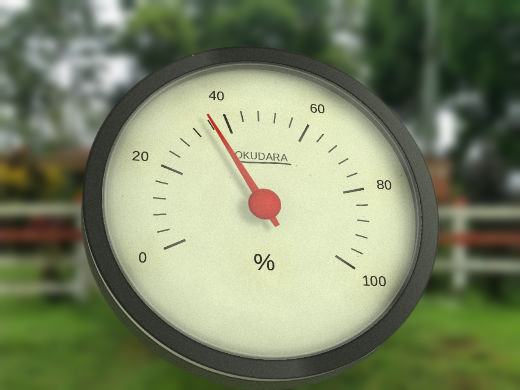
36; %
